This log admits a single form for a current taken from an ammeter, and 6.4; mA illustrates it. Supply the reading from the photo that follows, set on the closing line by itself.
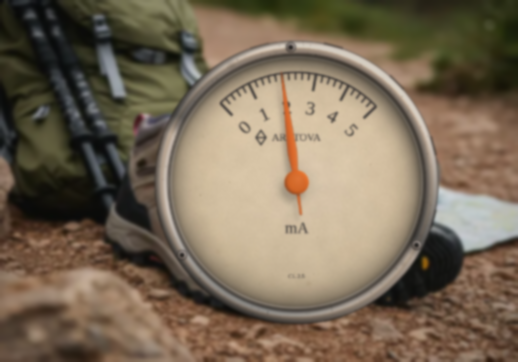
2; mA
